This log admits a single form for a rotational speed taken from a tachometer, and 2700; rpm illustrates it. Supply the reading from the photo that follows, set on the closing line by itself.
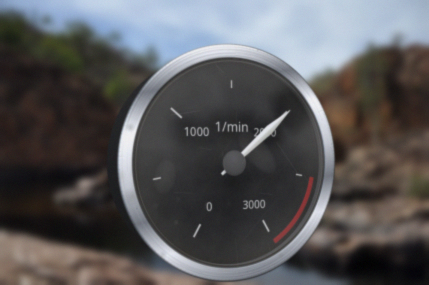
2000; rpm
